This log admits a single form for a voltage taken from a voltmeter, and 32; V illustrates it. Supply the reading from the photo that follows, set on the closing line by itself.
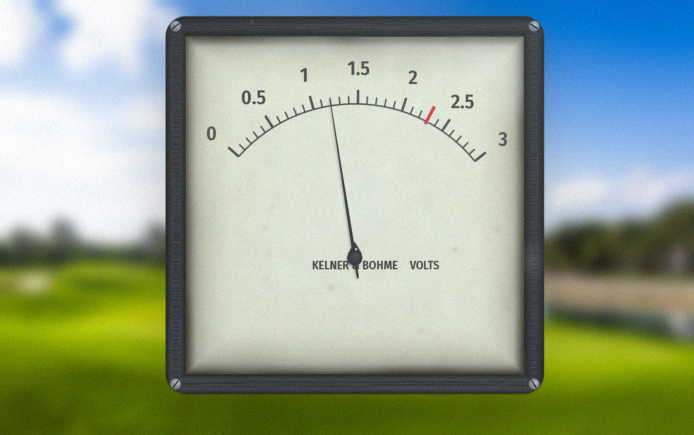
1.2; V
